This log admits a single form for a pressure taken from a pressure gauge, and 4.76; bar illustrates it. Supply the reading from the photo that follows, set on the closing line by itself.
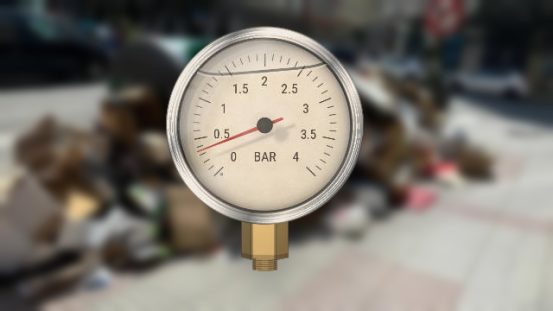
0.35; bar
